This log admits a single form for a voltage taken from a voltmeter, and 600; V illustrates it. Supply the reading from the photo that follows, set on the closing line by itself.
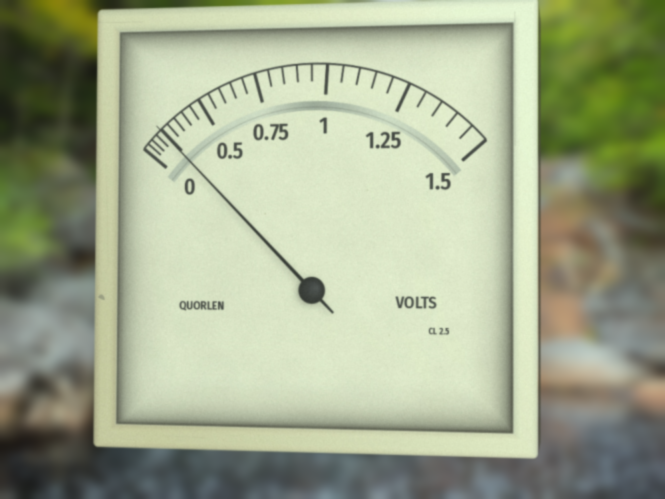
0.25; V
